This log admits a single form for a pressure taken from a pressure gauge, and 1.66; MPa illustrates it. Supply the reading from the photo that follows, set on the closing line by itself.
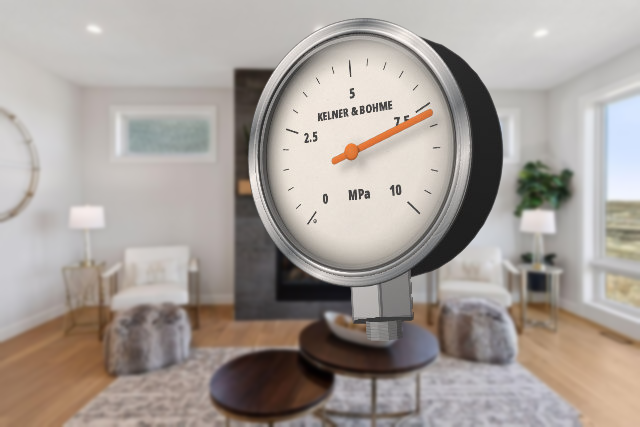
7.75; MPa
